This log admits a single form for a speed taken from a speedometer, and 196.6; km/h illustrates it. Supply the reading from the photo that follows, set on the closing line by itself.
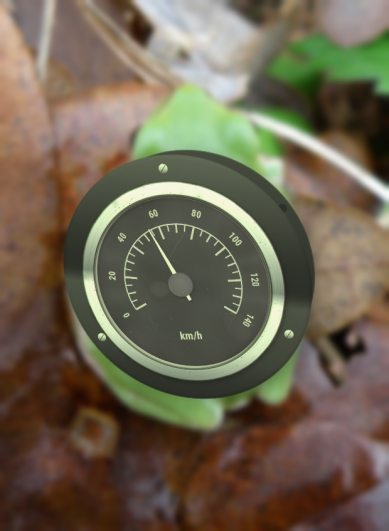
55; km/h
